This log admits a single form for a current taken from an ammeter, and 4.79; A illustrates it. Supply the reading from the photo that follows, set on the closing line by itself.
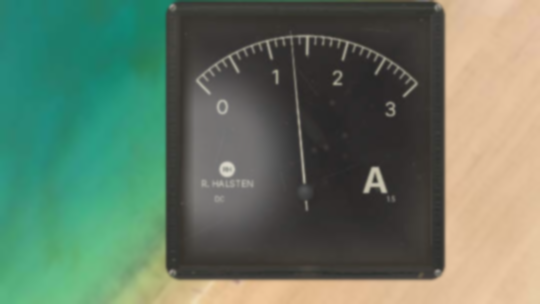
1.3; A
